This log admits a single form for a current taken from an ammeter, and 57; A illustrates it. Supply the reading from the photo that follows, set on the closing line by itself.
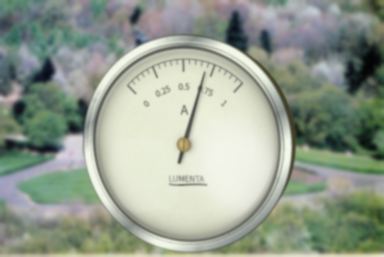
0.7; A
